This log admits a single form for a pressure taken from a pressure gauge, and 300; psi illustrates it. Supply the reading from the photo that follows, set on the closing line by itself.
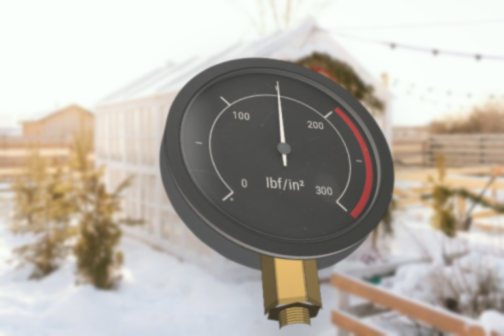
150; psi
